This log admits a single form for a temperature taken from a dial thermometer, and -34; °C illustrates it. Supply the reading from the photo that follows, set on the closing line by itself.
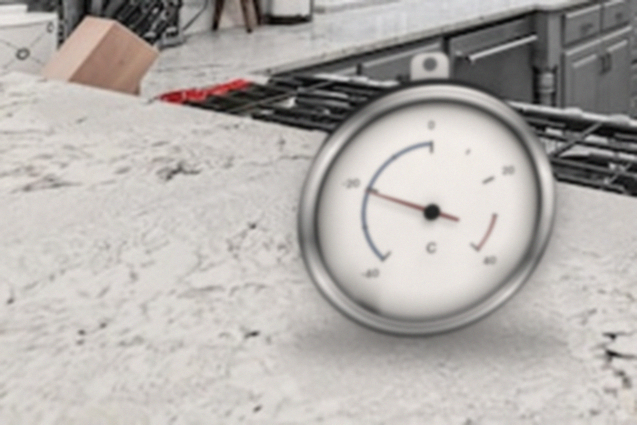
-20; °C
